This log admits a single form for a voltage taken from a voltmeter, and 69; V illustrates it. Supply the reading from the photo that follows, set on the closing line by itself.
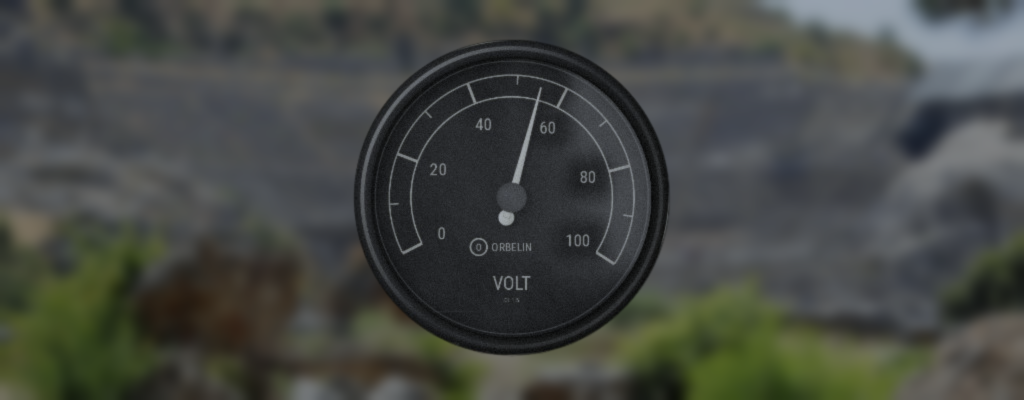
55; V
